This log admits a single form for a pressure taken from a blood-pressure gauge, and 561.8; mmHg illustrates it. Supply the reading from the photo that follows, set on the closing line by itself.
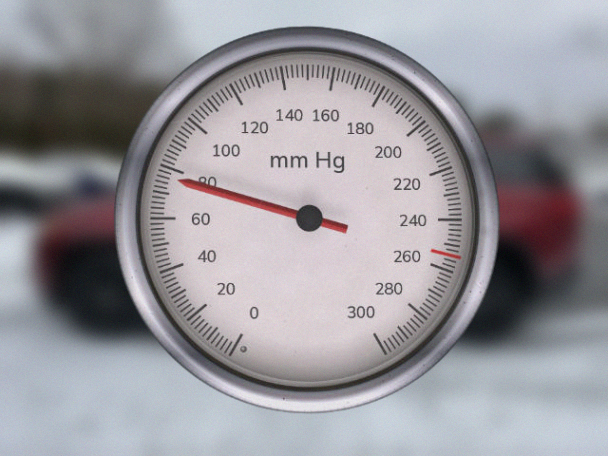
76; mmHg
